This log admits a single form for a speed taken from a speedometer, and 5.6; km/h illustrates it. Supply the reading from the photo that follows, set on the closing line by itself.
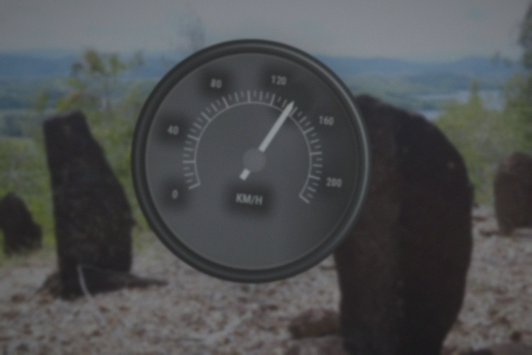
135; km/h
